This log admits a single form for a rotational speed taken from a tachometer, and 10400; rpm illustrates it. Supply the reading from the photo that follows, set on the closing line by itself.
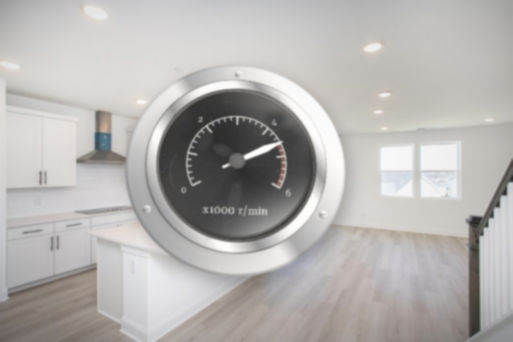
4600; rpm
